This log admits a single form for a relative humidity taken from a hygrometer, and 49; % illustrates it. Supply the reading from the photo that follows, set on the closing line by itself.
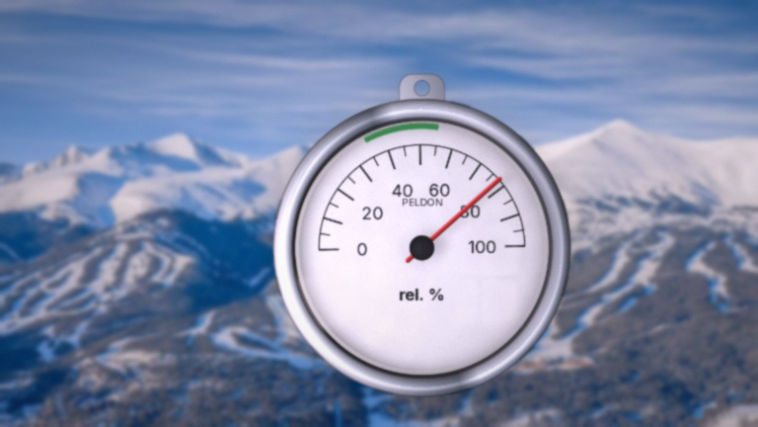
77.5; %
